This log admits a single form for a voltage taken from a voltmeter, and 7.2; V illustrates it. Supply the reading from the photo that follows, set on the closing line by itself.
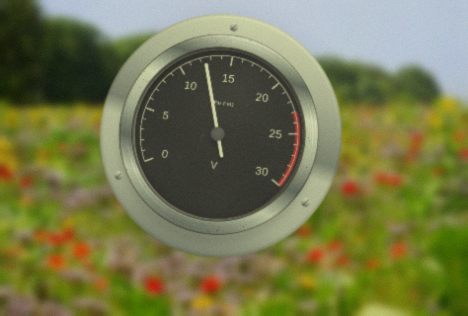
12.5; V
